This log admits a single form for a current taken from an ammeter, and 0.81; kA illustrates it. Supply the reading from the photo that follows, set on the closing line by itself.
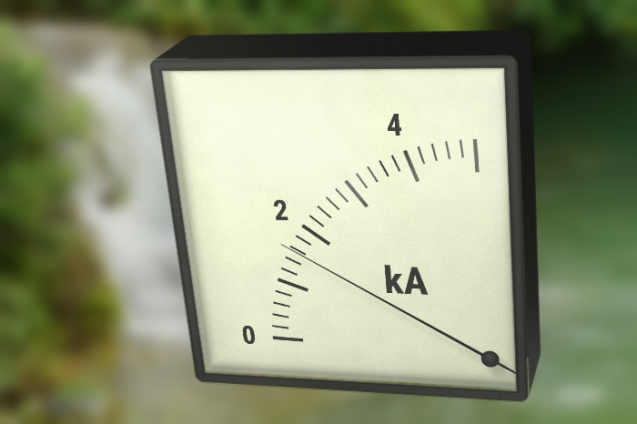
1.6; kA
